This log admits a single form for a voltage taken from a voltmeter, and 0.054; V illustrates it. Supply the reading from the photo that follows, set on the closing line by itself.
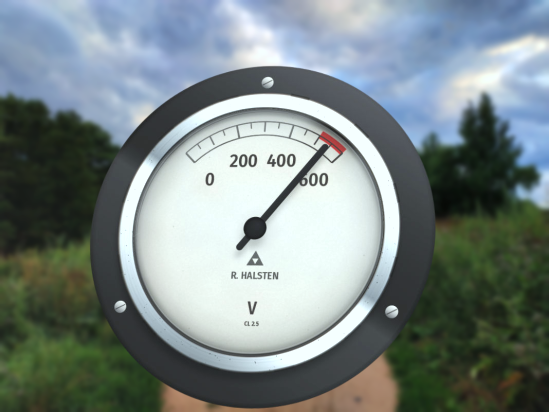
550; V
